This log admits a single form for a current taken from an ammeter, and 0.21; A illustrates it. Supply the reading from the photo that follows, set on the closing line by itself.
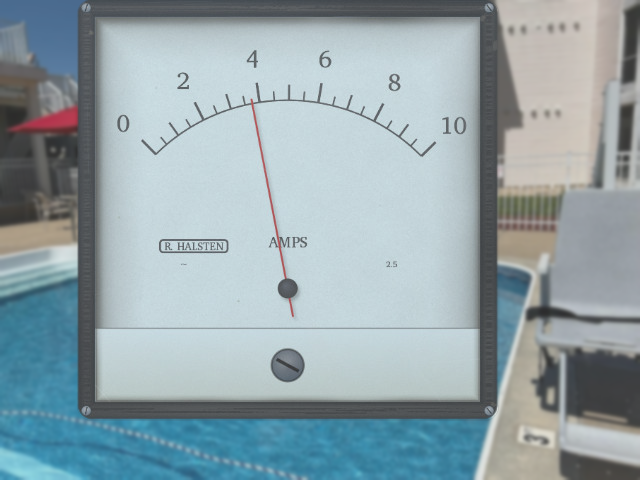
3.75; A
